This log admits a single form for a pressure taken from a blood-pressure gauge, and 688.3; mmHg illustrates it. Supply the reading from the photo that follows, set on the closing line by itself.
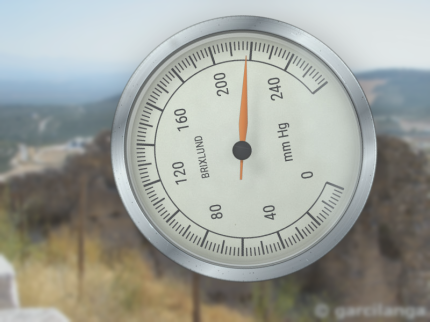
218; mmHg
